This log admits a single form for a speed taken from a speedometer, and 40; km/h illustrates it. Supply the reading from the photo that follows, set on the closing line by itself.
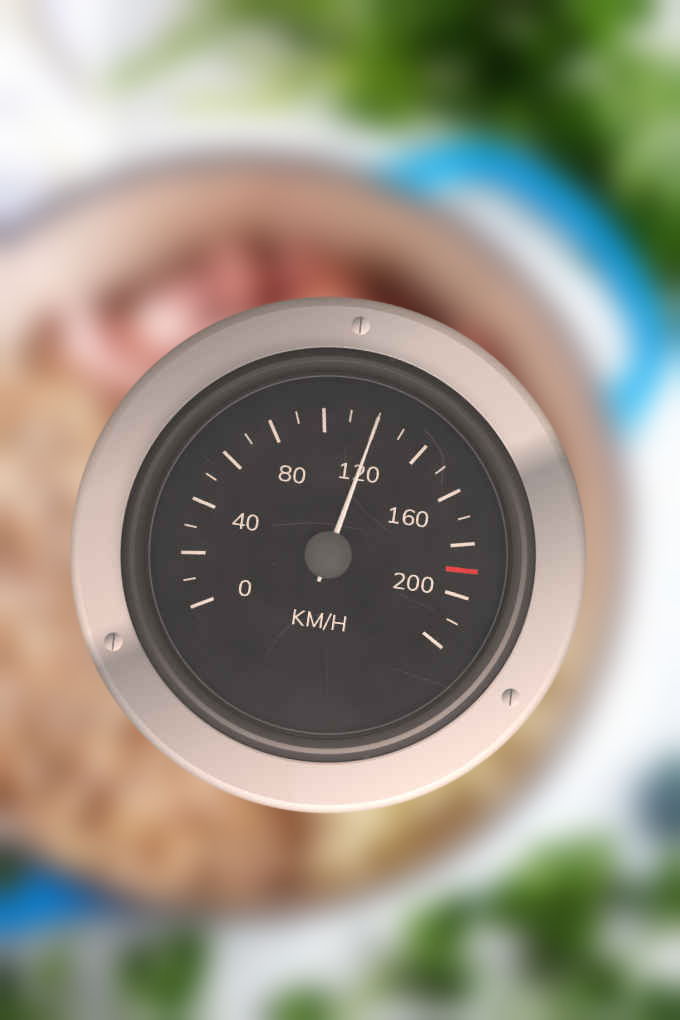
120; km/h
